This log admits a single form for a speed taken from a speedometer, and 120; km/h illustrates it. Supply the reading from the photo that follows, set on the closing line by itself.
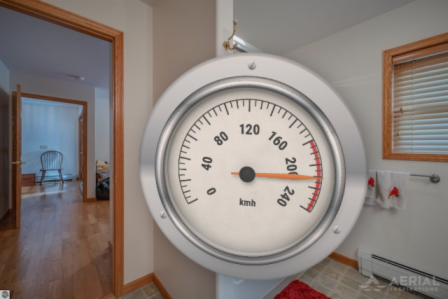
210; km/h
